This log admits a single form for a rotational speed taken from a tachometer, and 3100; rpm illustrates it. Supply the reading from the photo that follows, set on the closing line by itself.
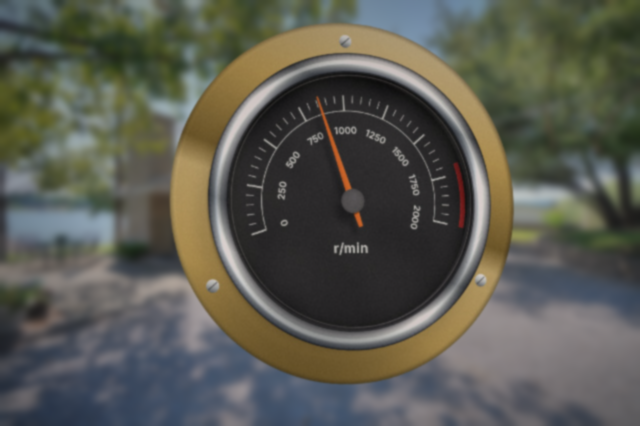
850; rpm
